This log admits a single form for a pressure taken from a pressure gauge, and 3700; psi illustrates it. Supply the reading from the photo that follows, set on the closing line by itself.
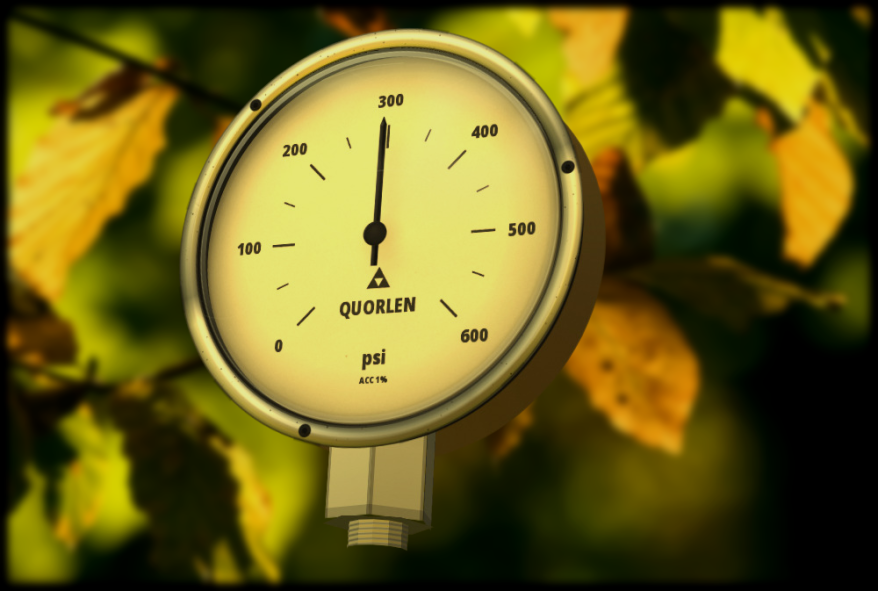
300; psi
